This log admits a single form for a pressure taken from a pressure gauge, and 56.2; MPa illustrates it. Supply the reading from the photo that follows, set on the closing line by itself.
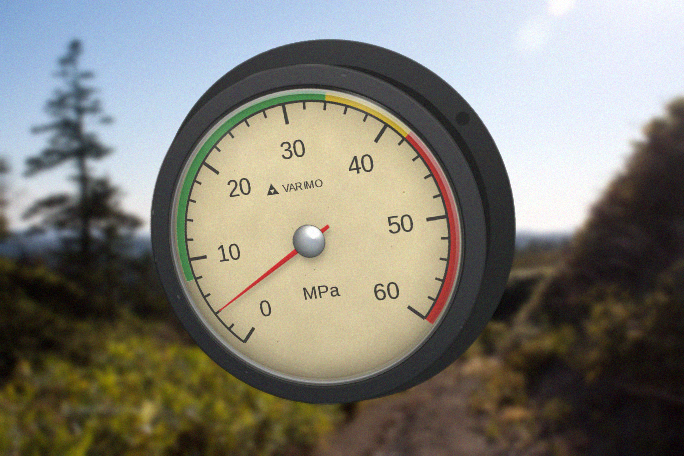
4; MPa
